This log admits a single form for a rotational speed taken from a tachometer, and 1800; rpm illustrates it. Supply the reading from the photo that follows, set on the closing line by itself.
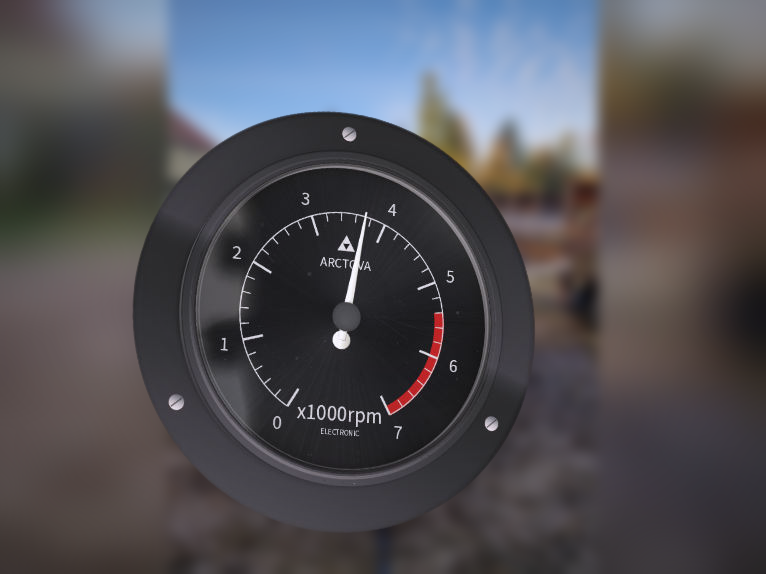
3700; rpm
